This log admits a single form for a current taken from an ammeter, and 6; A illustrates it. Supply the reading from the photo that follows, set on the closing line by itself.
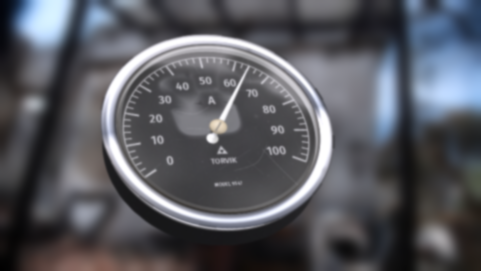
64; A
